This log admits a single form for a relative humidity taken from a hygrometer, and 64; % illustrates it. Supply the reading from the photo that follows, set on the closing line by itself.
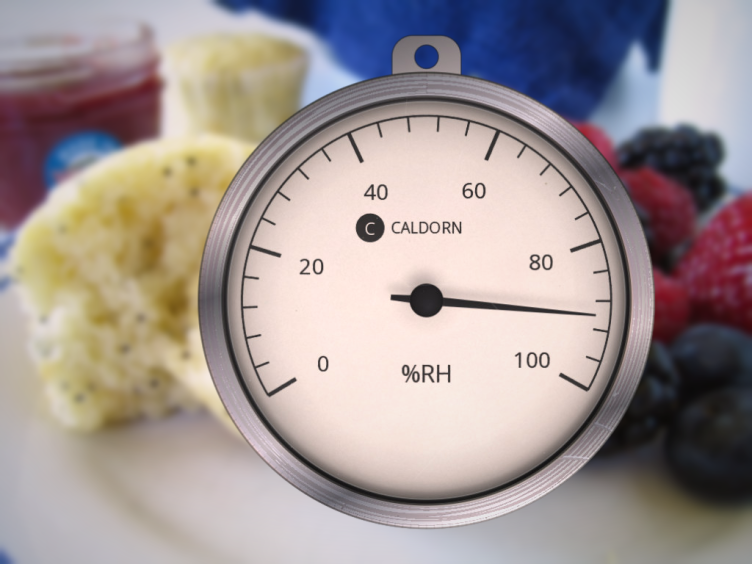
90; %
